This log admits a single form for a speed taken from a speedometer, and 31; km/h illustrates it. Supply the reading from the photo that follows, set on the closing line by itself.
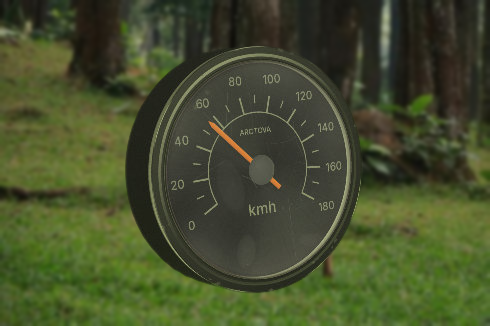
55; km/h
